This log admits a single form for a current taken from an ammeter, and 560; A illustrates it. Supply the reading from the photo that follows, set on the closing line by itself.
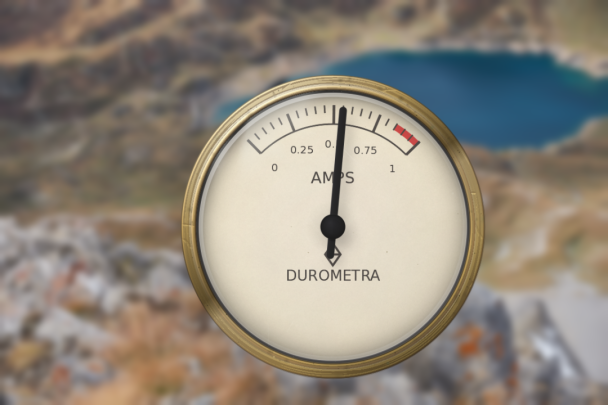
0.55; A
